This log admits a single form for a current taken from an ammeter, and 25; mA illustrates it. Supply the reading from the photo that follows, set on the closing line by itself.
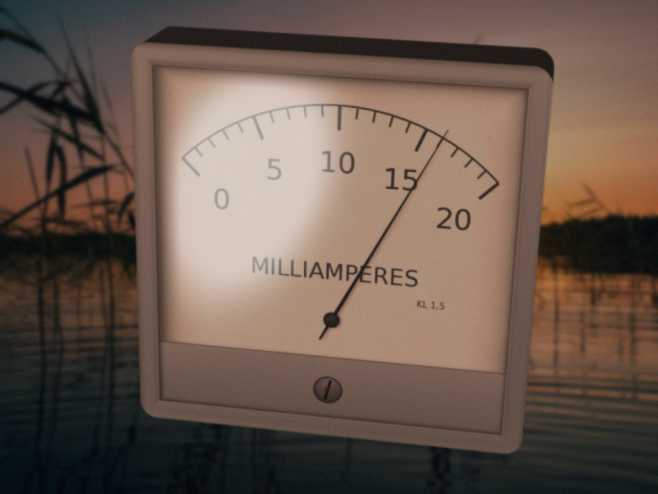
16; mA
